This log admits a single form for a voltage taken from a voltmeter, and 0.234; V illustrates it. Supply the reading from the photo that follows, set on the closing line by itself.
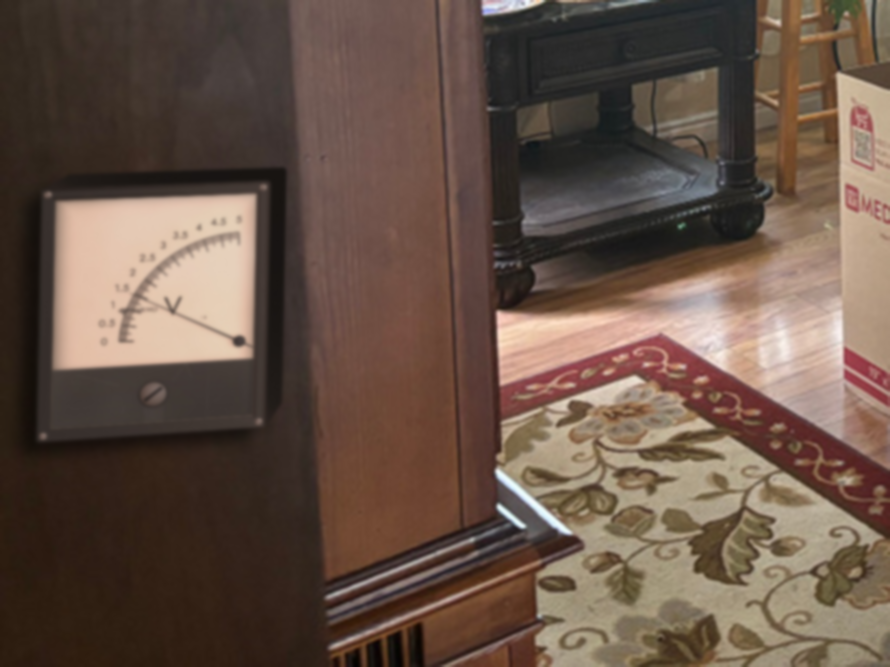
1.5; V
